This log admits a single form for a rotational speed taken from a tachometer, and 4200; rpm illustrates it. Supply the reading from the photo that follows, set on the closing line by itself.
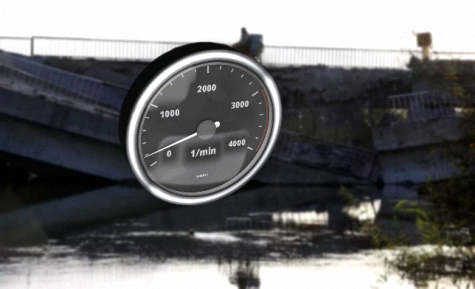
200; rpm
